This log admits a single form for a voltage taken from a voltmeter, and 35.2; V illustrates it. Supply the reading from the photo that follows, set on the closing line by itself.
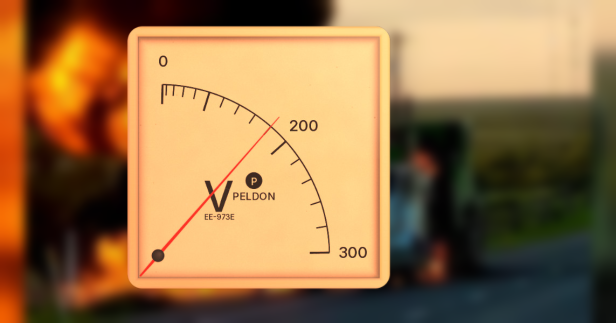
180; V
